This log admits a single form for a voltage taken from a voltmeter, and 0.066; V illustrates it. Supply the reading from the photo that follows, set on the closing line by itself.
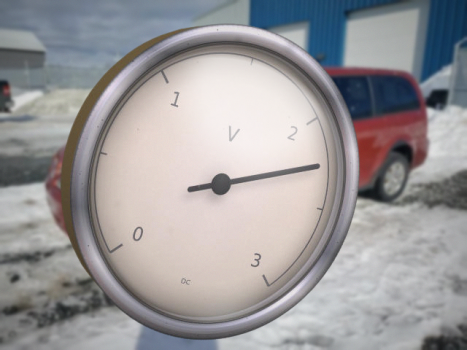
2.25; V
